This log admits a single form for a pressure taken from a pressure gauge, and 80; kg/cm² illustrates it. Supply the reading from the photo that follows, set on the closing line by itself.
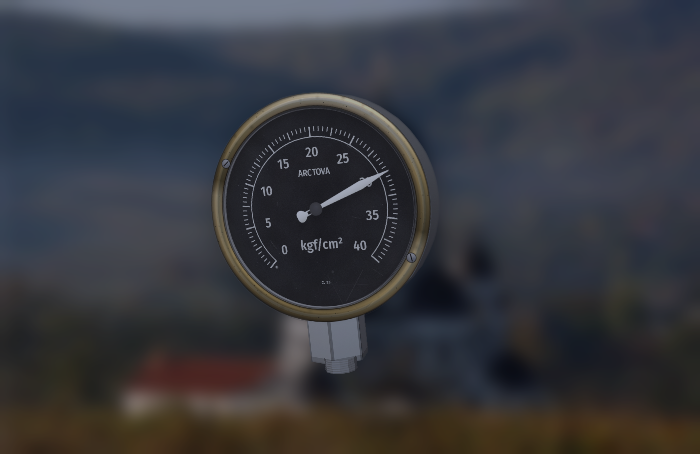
30; kg/cm²
